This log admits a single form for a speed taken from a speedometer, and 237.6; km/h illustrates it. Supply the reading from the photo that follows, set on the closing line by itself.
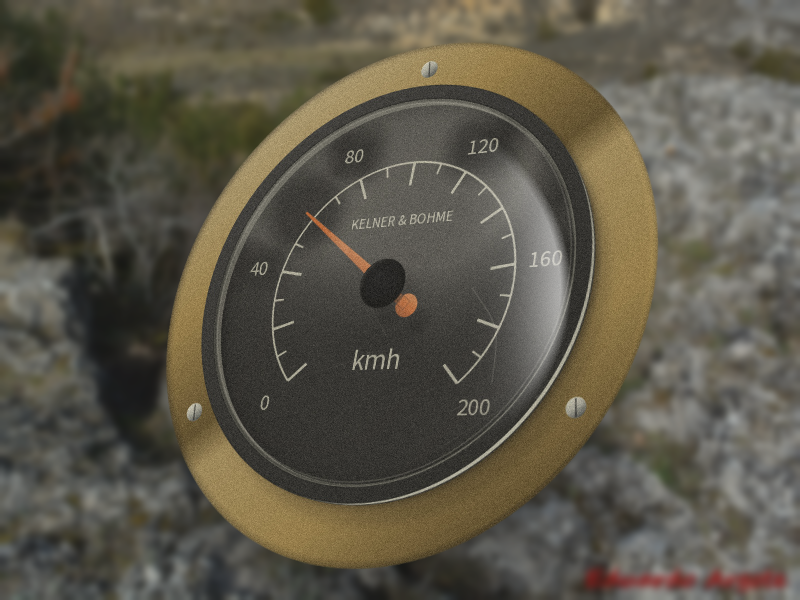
60; km/h
